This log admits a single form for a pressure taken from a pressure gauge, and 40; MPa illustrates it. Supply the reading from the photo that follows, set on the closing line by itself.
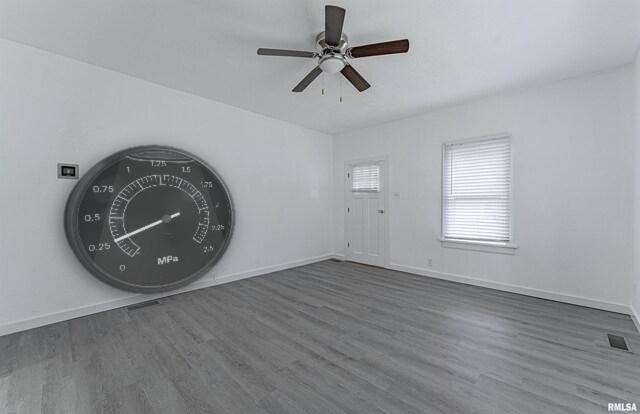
0.25; MPa
